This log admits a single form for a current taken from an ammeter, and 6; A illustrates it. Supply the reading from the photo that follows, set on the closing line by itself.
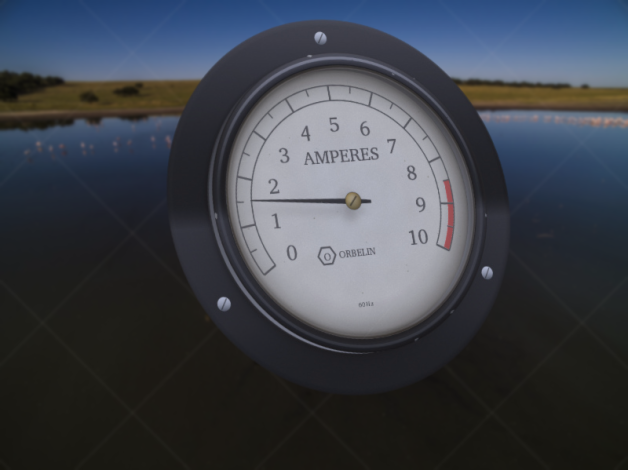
1.5; A
